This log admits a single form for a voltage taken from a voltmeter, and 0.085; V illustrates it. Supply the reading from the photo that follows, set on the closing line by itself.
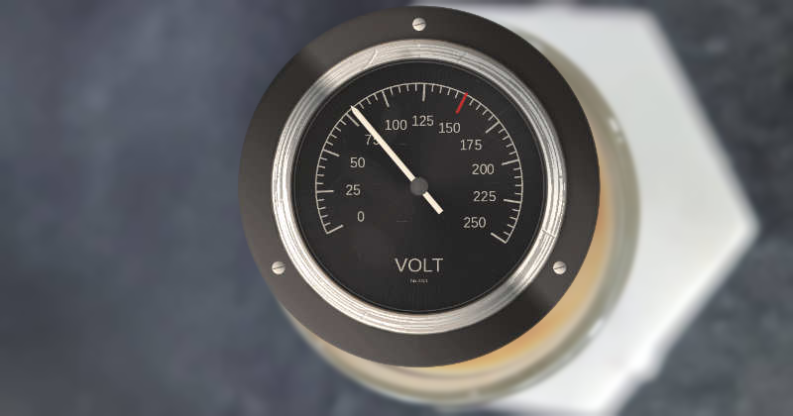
80; V
